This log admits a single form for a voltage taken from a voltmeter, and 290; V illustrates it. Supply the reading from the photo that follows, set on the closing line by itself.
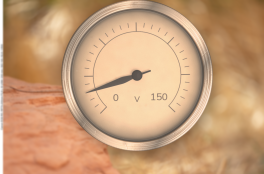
15; V
